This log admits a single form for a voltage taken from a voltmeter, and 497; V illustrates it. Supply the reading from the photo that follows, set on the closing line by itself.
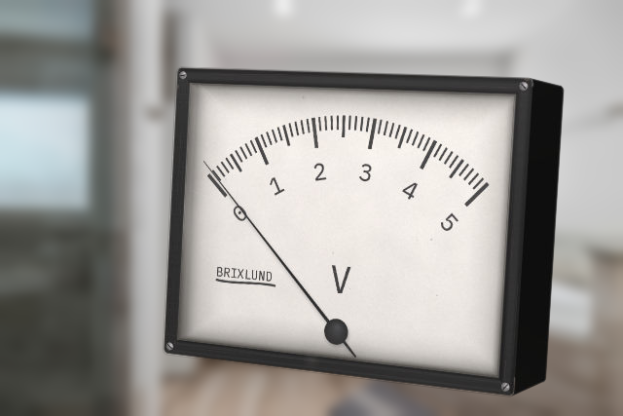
0.1; V
